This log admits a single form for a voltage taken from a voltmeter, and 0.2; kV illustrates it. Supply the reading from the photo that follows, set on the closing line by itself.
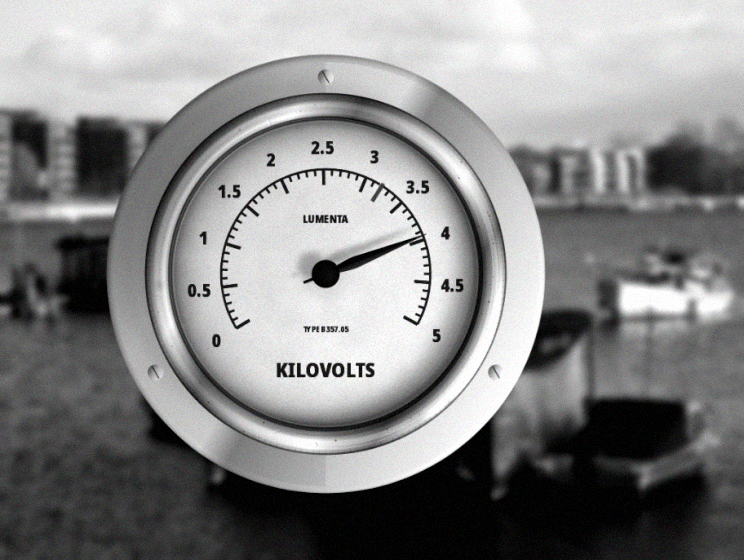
3.95; kV
